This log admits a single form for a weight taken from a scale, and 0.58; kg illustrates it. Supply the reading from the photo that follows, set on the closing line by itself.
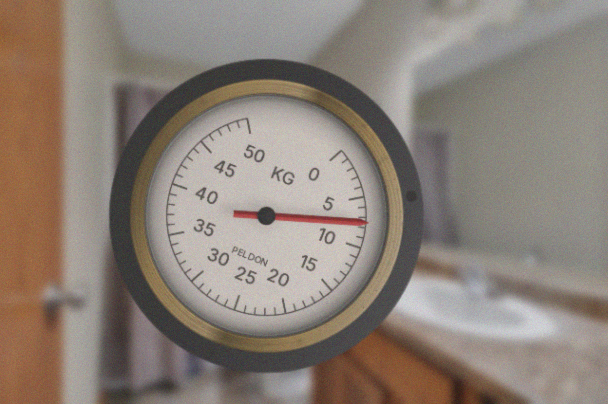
7.5; kg
